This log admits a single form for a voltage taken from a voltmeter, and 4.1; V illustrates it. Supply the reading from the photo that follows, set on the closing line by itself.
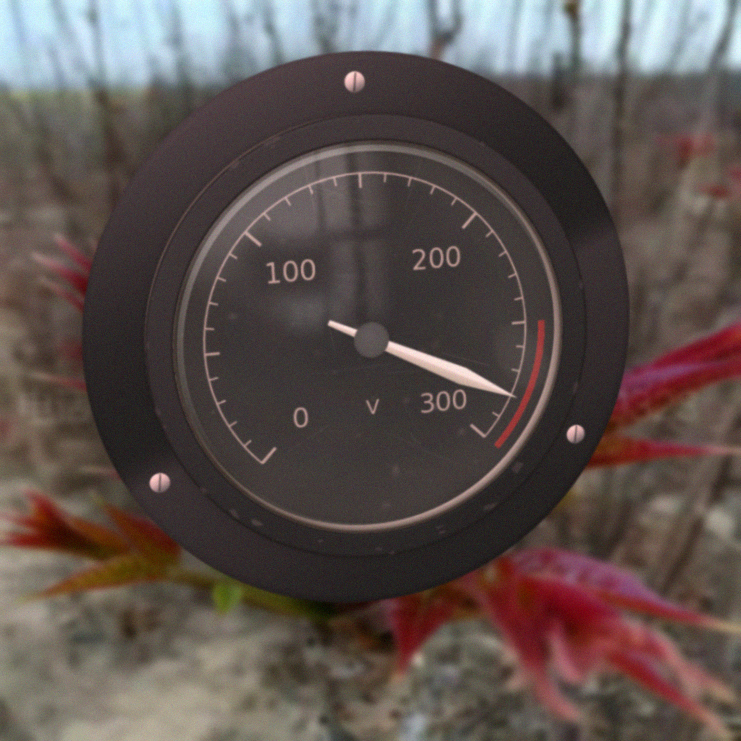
280; V
